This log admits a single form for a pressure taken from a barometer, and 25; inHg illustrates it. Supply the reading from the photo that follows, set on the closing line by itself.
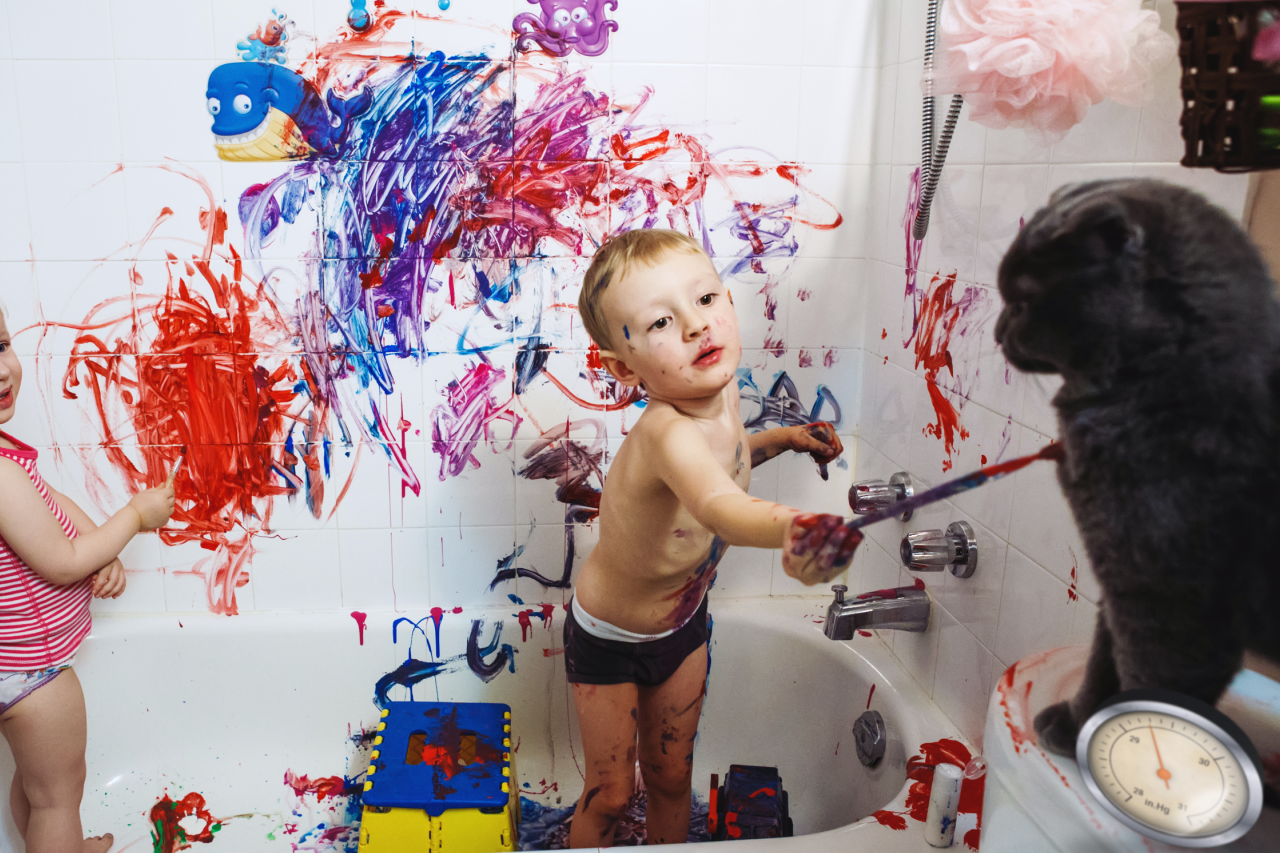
29.3; inHg
